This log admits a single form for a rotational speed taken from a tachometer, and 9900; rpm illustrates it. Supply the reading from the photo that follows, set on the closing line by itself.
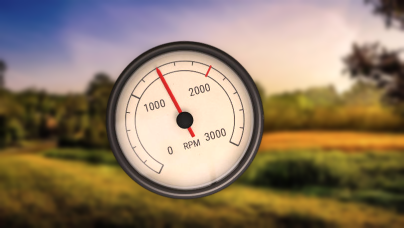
1400; rpm
